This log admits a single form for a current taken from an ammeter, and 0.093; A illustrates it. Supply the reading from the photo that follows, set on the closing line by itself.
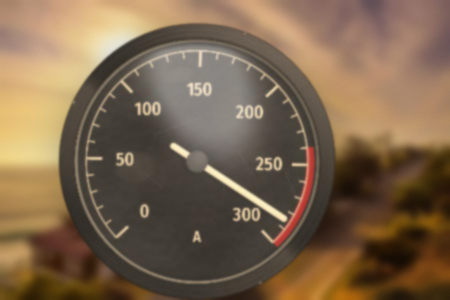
285; A
